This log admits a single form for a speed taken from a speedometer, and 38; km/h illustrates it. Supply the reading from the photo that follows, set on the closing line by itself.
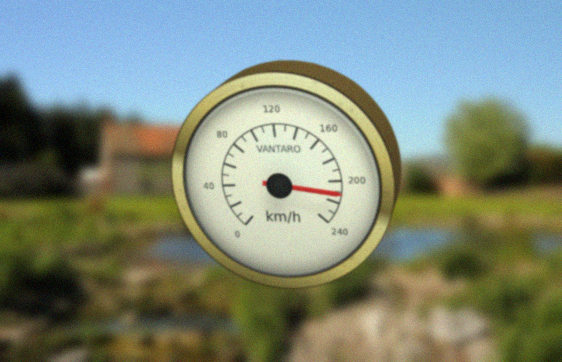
210; km/h
